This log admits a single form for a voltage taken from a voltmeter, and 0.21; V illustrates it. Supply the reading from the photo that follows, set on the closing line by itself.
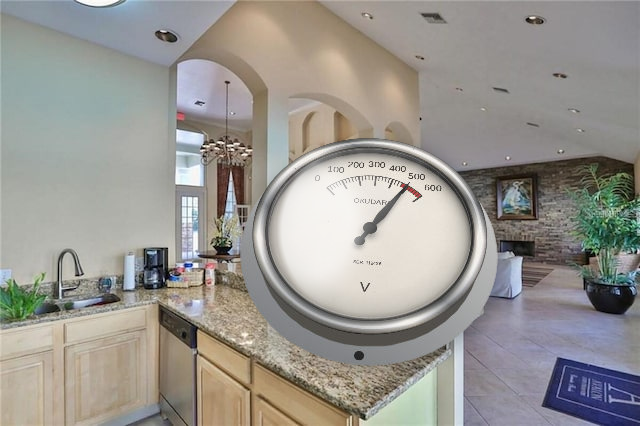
500; V
